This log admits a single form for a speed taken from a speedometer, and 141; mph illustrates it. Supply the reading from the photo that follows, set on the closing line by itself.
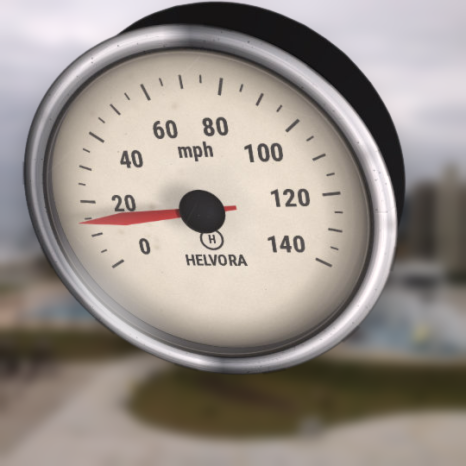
15; mph
